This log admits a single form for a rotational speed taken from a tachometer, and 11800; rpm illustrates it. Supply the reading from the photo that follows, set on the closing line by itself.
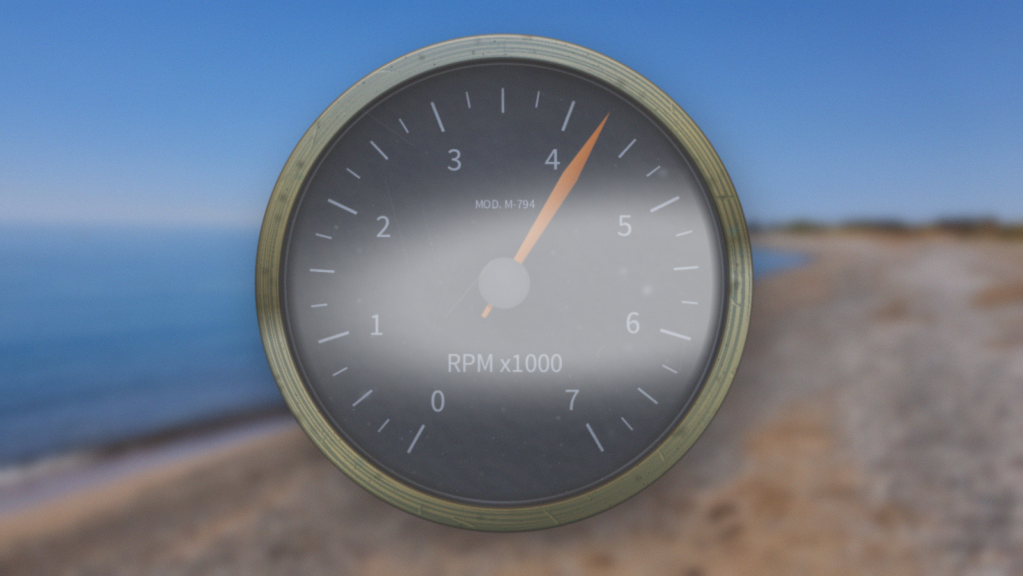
4250; rpm
